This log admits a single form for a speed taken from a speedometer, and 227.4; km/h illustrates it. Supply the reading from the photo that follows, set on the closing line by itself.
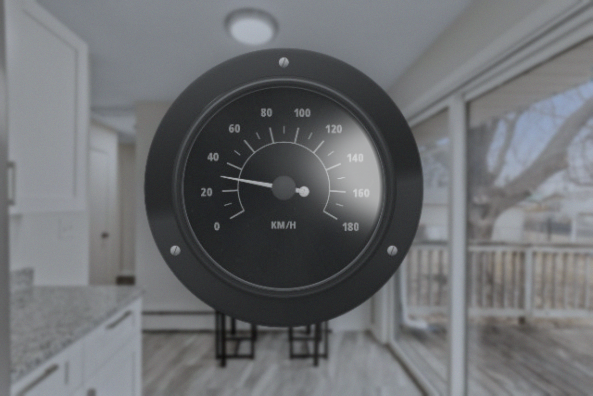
30; km/h
